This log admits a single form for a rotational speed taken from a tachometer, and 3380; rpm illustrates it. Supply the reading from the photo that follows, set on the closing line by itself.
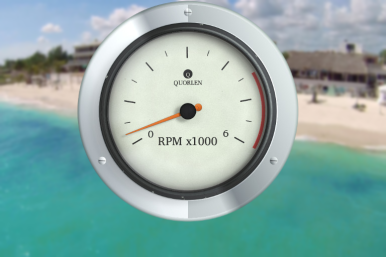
250; rpm
